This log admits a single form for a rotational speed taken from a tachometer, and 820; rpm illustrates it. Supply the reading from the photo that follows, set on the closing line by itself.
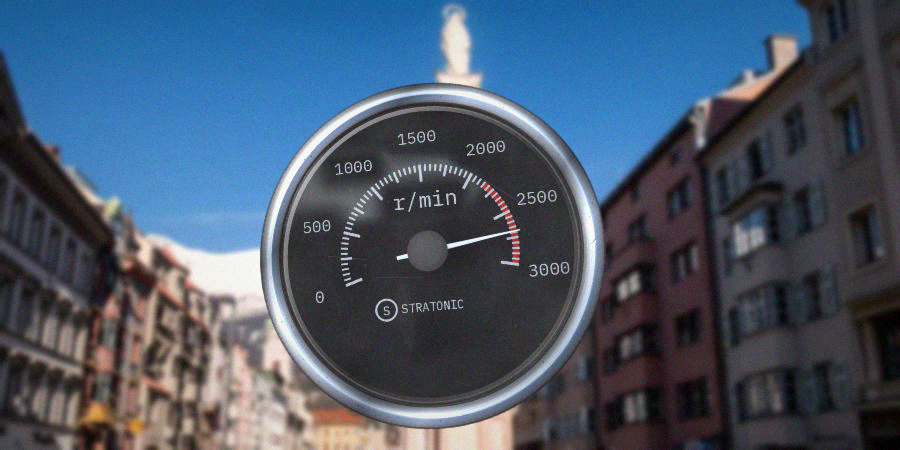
2700; rpm
